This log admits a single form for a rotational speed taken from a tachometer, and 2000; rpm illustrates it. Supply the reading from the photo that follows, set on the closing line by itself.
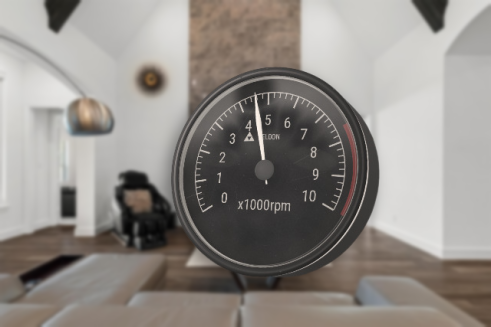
4600; rpm
